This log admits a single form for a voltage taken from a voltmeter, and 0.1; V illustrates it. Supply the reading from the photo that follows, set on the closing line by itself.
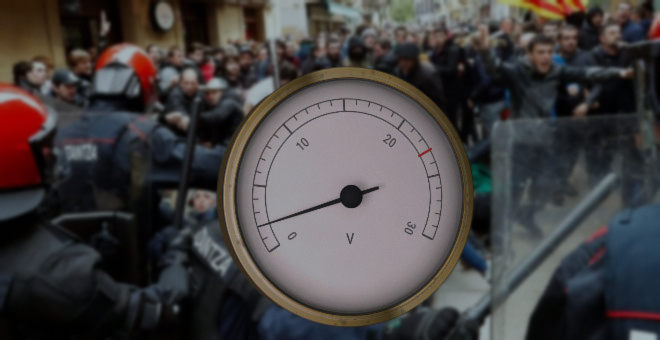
2; V
